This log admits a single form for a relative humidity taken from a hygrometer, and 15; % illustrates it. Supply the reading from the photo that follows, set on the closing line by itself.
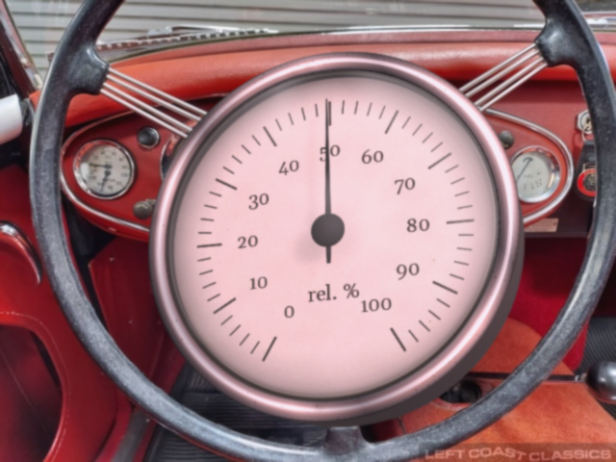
50; %
